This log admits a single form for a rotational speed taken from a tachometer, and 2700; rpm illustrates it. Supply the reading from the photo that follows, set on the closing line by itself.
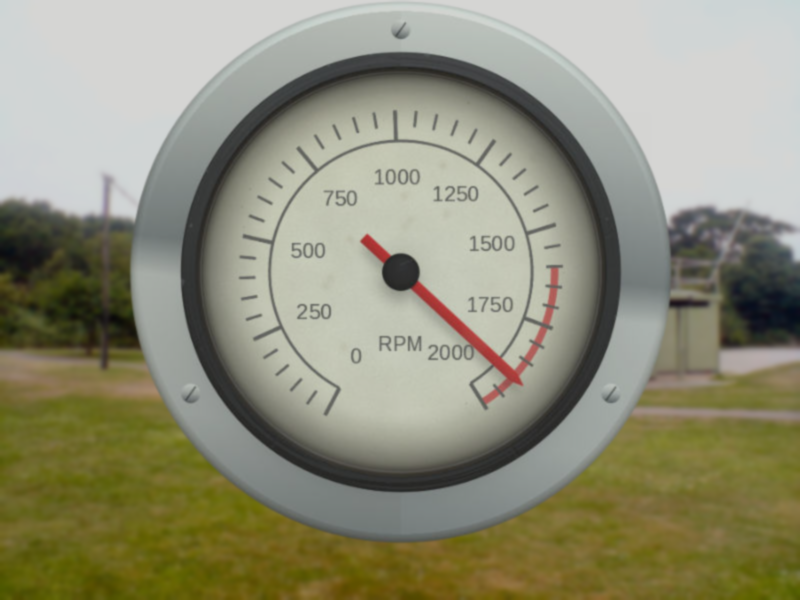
1900; rpm
